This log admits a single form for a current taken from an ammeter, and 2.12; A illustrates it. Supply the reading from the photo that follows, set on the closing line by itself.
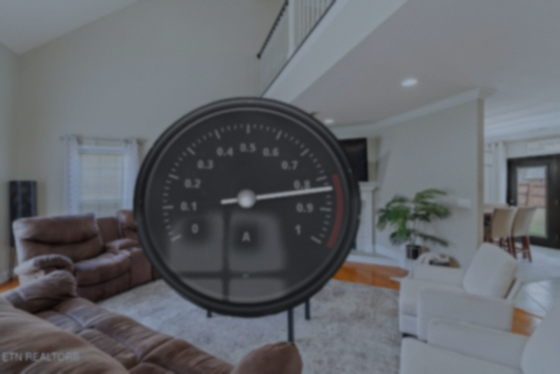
0.84; A
